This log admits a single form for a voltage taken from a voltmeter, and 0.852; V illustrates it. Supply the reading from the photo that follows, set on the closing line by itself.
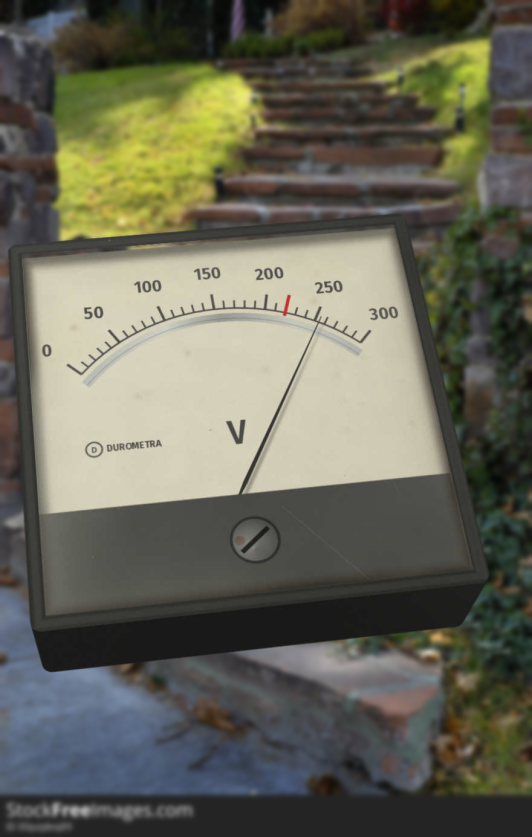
255; V
